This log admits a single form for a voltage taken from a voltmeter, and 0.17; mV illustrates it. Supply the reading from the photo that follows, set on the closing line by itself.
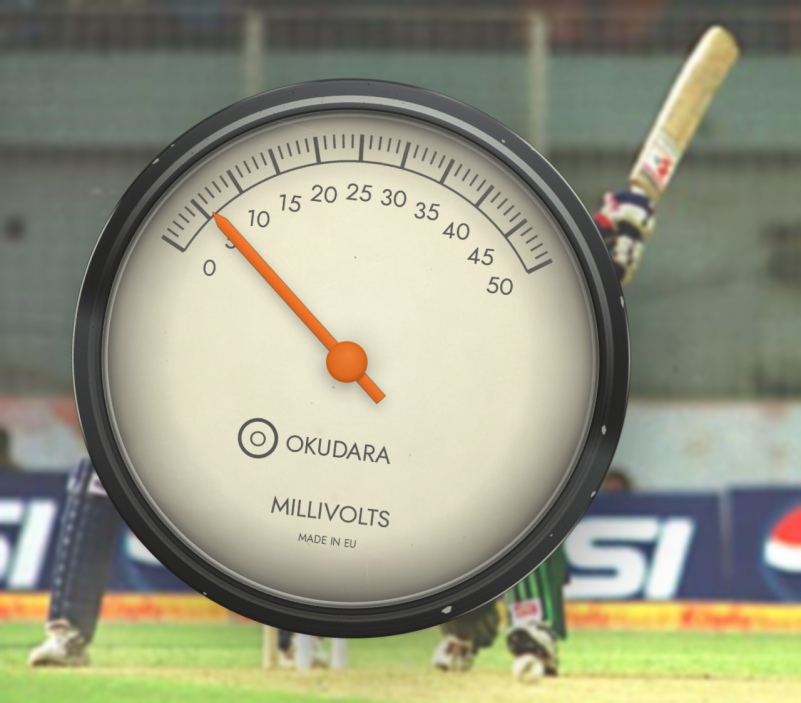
6; mV
